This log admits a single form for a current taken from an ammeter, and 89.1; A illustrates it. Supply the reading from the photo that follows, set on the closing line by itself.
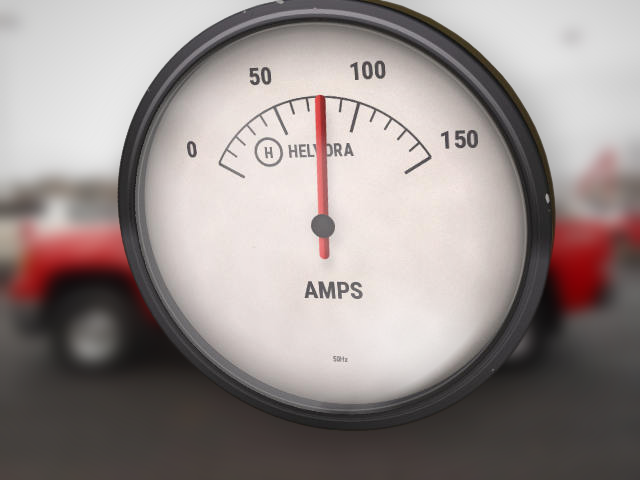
80; A
